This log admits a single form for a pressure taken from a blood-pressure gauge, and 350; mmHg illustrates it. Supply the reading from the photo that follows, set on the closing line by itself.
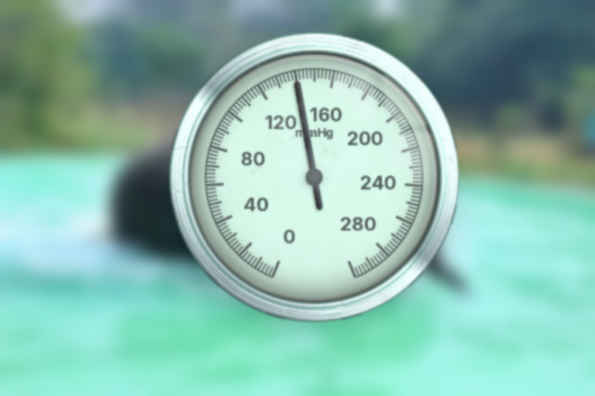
140; mmHg
